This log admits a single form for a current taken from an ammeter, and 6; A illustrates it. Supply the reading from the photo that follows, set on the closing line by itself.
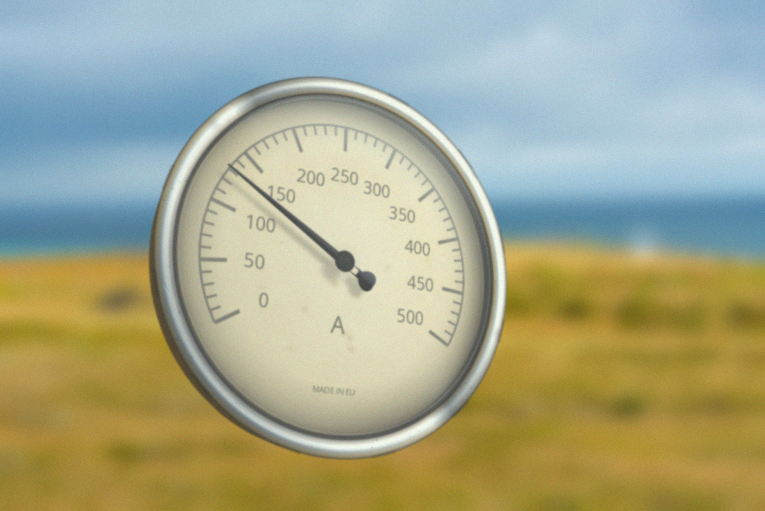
130; A
